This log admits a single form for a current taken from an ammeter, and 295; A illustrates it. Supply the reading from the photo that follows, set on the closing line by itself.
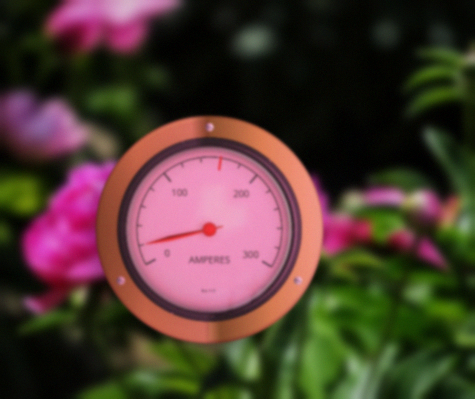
20; A
